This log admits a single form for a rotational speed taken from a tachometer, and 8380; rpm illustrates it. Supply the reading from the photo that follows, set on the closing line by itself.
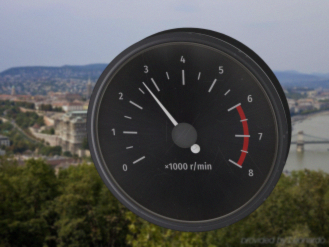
2750; rpm
